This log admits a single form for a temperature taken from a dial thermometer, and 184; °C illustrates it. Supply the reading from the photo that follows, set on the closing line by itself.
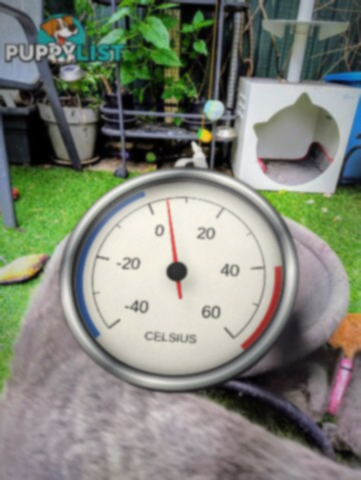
5; °C
